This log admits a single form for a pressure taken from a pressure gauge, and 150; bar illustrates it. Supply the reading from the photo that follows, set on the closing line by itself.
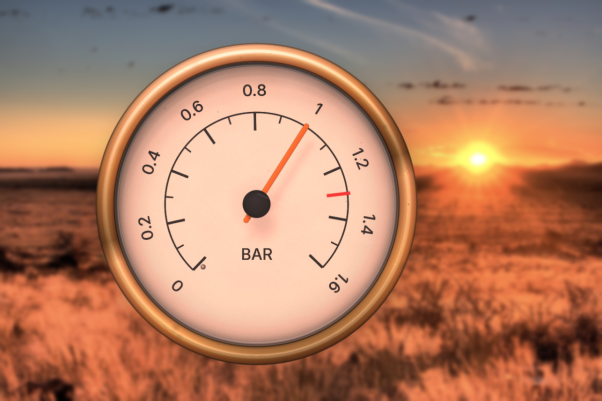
1; bar
